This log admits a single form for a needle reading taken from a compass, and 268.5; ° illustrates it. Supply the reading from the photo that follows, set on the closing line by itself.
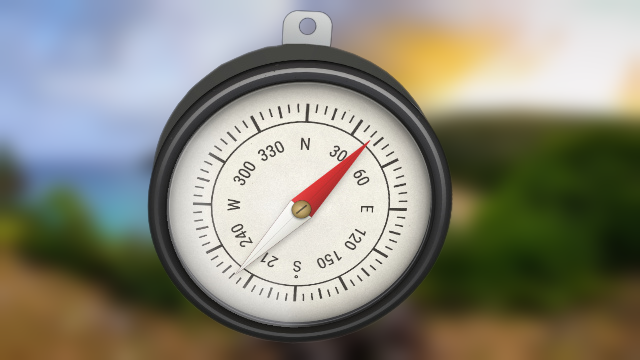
40; °
